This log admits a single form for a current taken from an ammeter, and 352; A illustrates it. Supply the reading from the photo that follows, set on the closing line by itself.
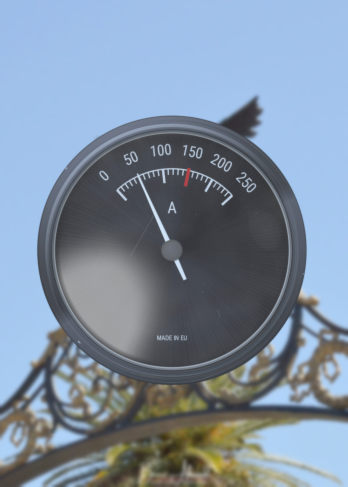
50; A
